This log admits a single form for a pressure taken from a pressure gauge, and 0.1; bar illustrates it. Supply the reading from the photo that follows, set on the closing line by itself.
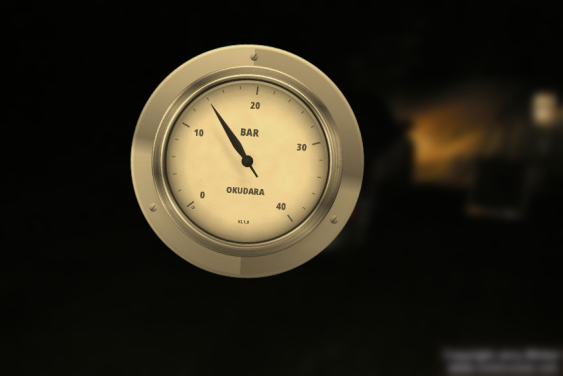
14; bar
